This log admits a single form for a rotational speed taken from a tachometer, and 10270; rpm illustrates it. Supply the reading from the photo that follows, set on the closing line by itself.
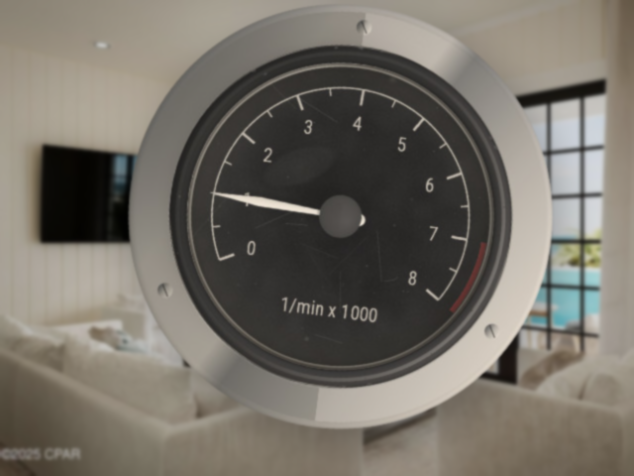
1000; rpm
